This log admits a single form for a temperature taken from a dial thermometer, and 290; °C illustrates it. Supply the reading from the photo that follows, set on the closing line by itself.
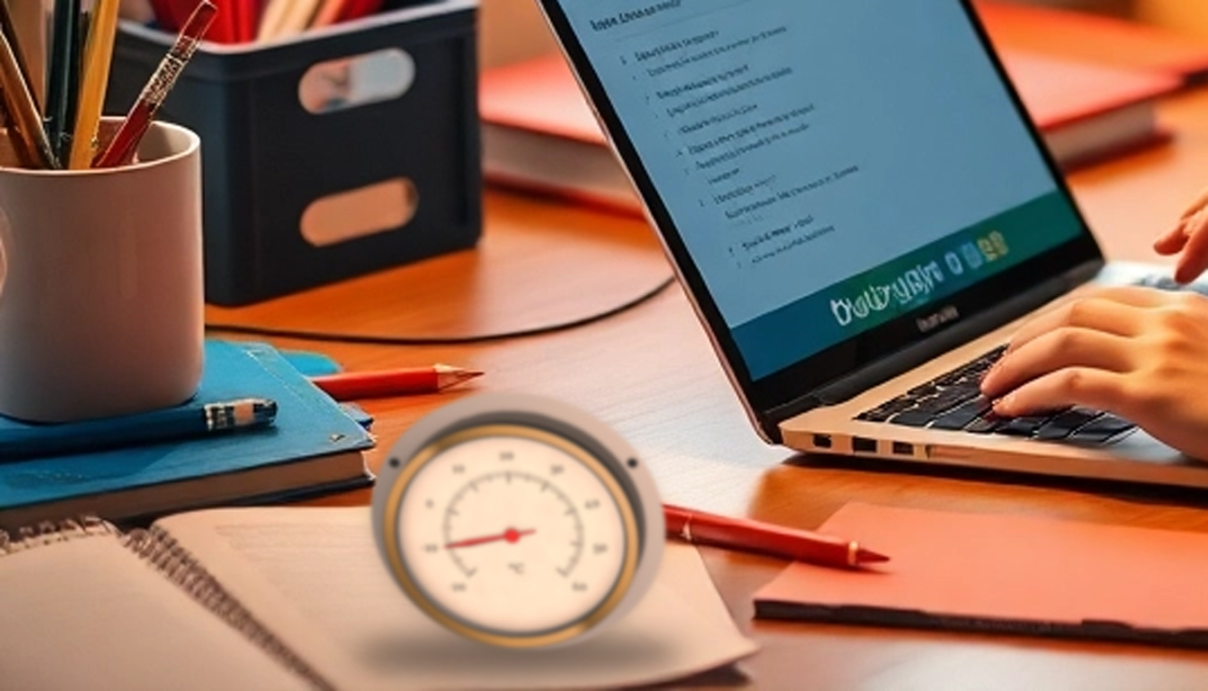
-10; °C
